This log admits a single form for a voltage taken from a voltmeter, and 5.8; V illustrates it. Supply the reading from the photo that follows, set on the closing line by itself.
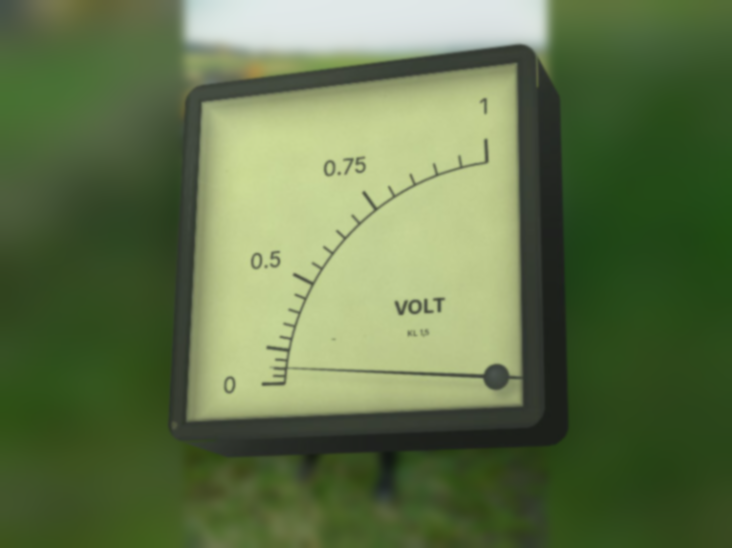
0.15; V
